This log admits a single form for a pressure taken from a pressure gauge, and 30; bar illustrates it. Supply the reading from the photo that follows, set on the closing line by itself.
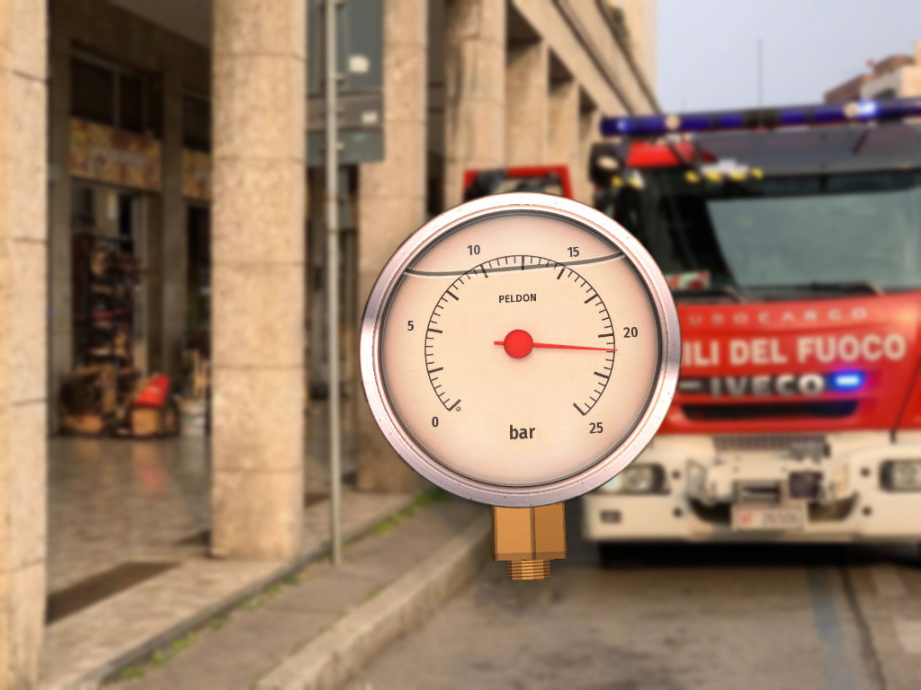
21; bar
